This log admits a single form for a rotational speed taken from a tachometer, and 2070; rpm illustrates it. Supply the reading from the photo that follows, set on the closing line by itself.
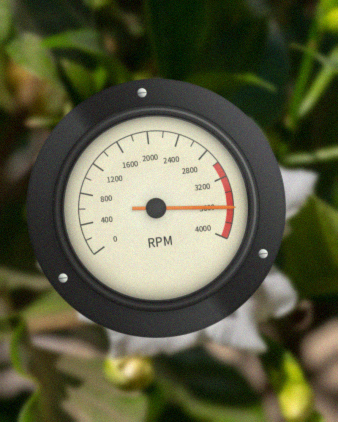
3600; rpm
